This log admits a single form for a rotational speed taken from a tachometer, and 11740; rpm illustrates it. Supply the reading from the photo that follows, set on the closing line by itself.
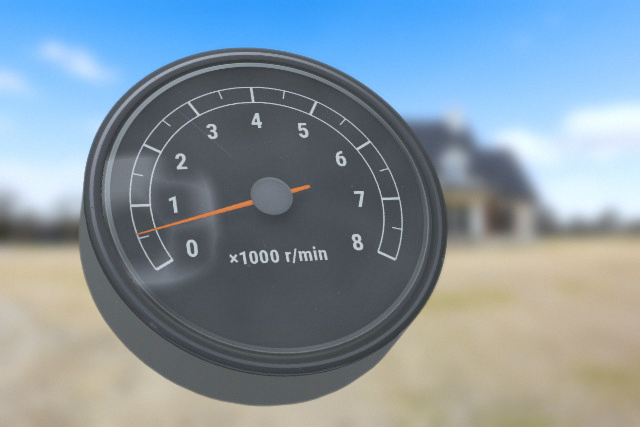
500; rpm
